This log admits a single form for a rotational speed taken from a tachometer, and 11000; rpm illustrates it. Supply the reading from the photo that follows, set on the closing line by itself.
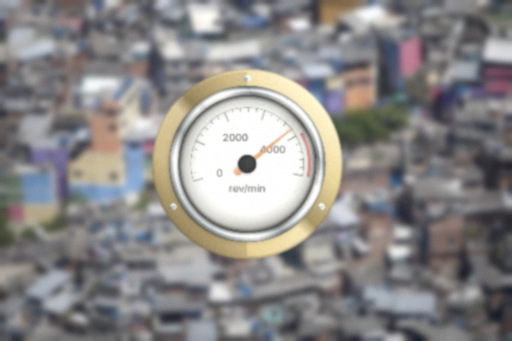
3800; rpm
